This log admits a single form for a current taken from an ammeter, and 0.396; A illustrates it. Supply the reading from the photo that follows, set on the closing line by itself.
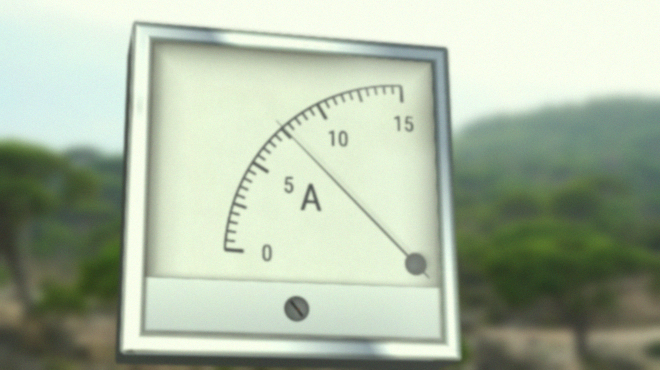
7.5; A
